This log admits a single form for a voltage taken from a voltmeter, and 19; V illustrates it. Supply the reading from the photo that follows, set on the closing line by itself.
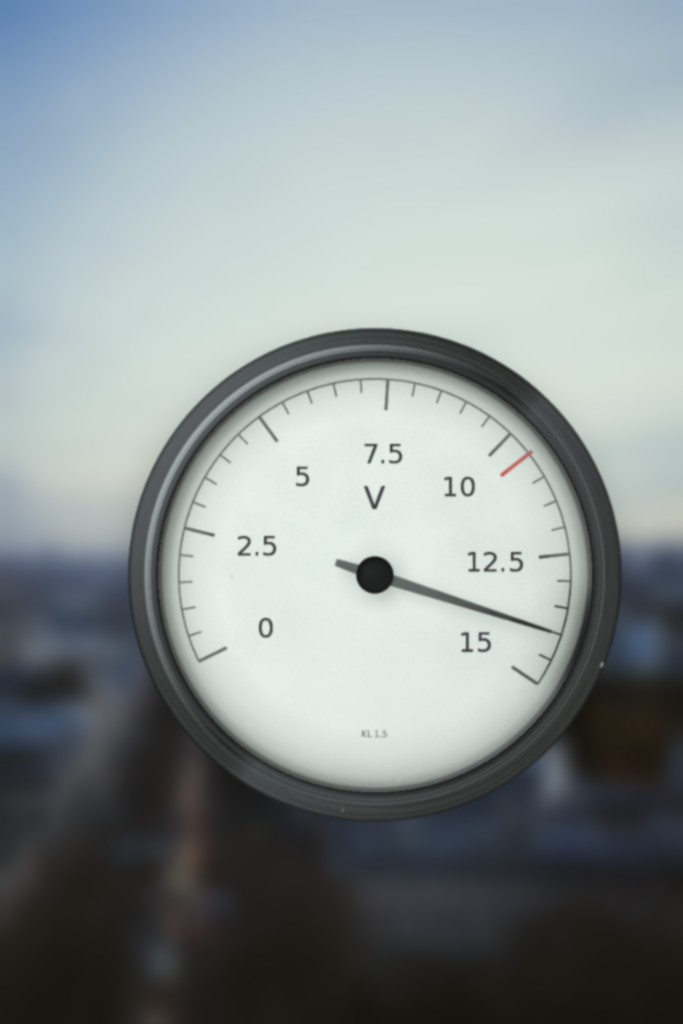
14; V
